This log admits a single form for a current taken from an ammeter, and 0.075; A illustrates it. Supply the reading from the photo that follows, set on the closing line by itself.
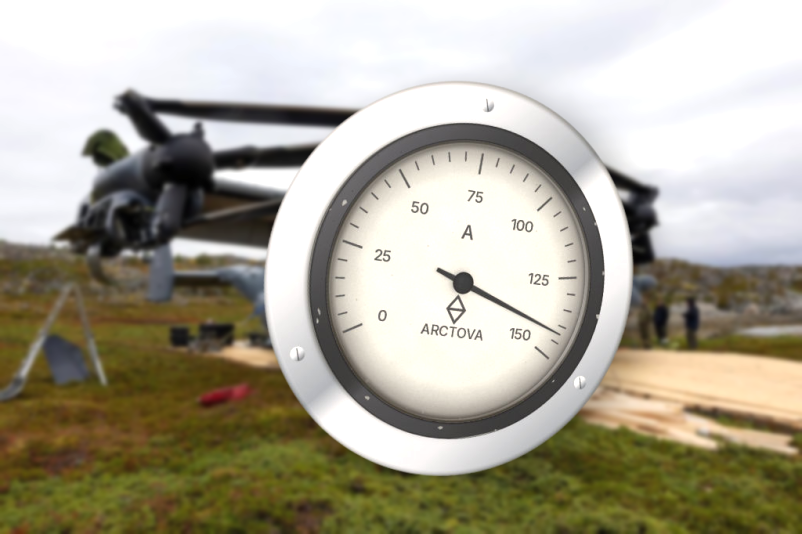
142.5; A
